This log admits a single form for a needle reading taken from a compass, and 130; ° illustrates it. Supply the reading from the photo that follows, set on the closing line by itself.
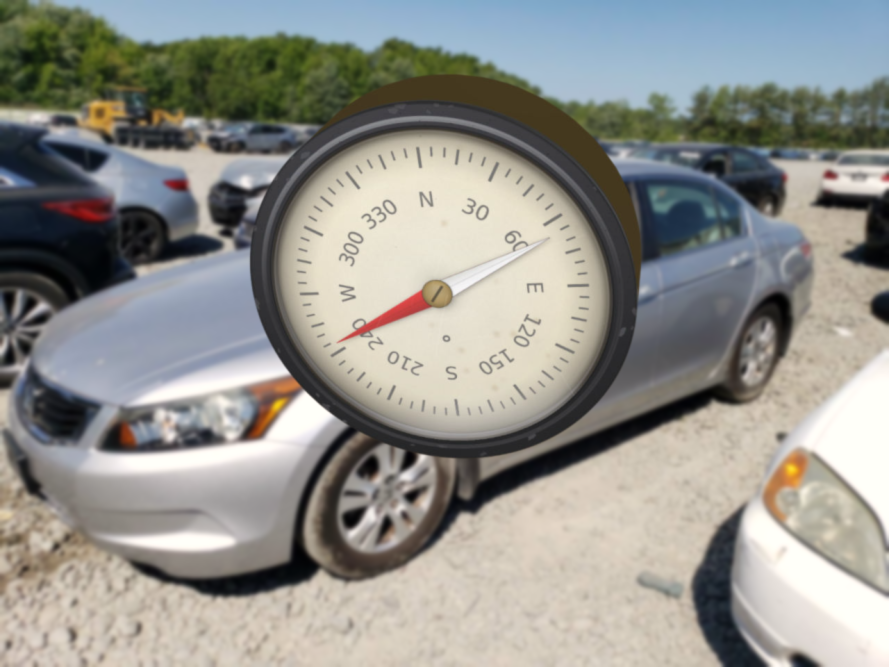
245; °
